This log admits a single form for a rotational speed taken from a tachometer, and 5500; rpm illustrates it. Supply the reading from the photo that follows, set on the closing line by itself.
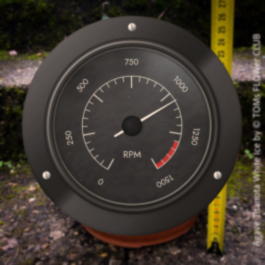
1050; rpm
